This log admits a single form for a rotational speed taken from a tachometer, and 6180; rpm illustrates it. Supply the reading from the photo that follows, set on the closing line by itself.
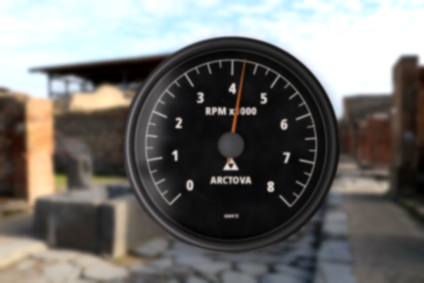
4250; rpm
